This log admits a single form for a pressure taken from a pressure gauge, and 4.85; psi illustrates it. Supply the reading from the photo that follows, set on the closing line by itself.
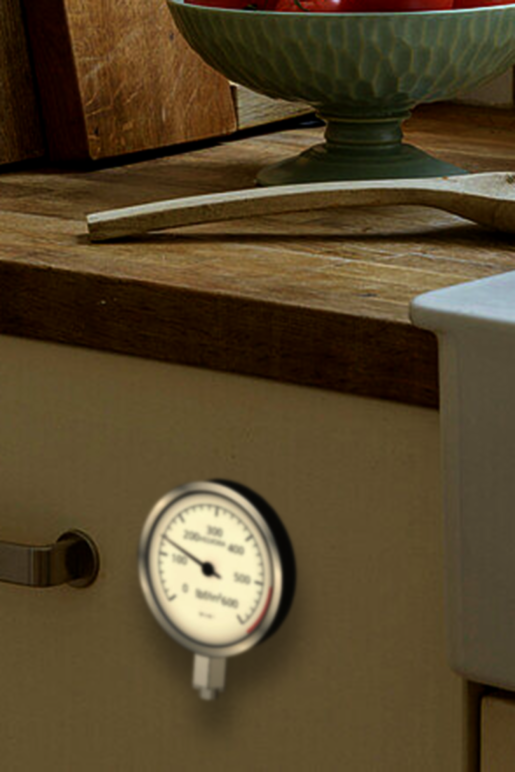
140; psi
